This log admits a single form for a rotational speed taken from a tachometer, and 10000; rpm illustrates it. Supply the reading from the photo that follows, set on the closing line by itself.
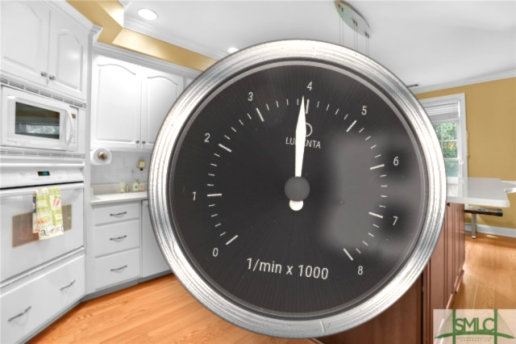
3900; rpm
